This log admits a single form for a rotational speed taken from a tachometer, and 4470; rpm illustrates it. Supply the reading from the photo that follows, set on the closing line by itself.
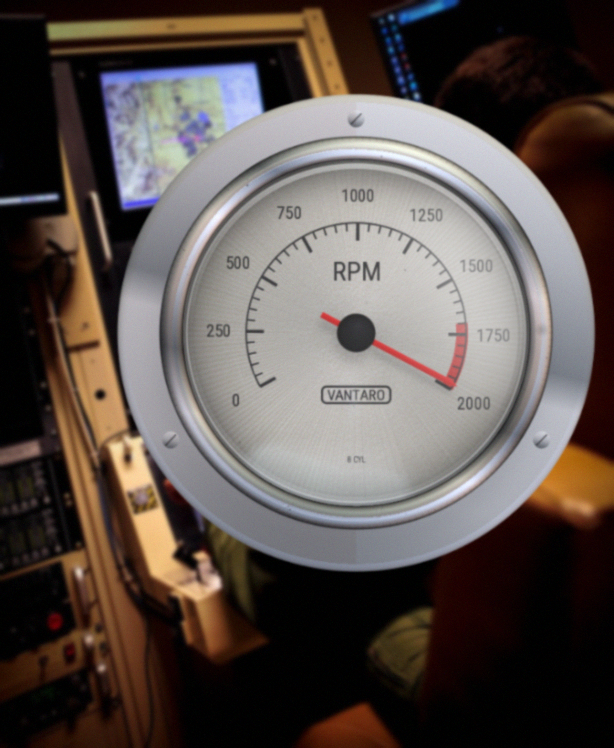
1975; rpm
